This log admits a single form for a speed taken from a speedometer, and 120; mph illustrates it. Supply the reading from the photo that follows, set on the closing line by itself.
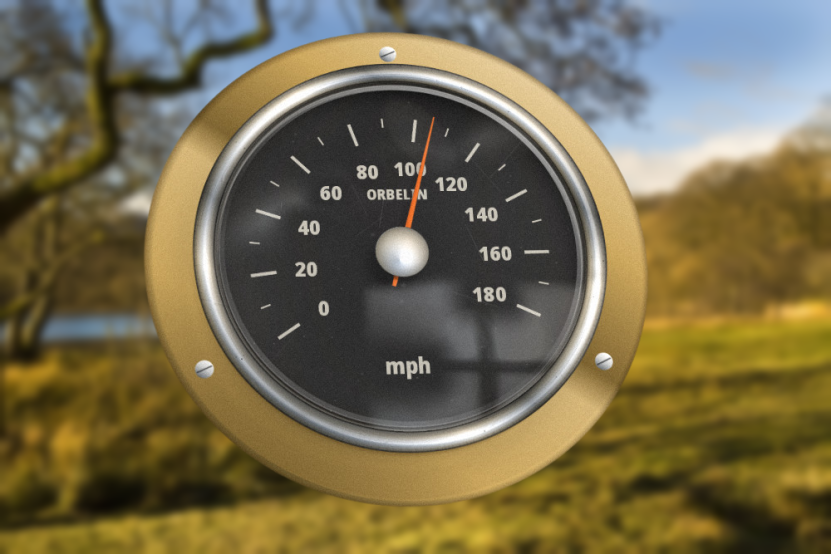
105; mph
